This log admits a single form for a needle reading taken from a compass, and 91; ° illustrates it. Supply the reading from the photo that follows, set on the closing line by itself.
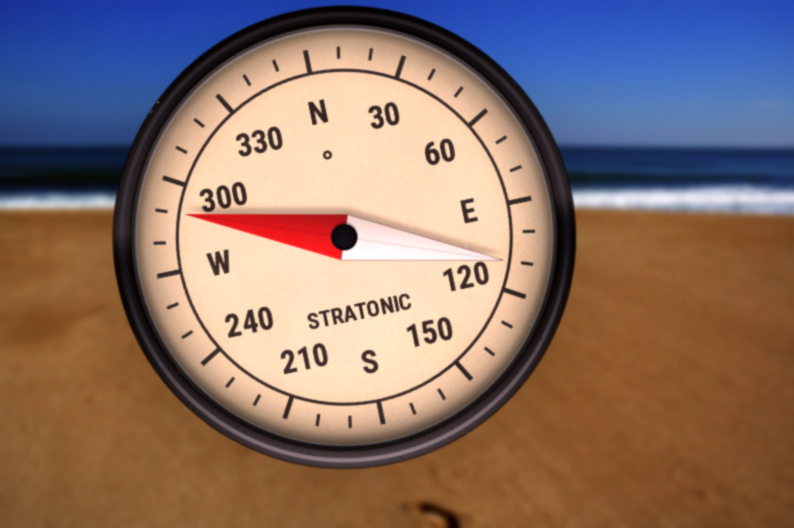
290; °
